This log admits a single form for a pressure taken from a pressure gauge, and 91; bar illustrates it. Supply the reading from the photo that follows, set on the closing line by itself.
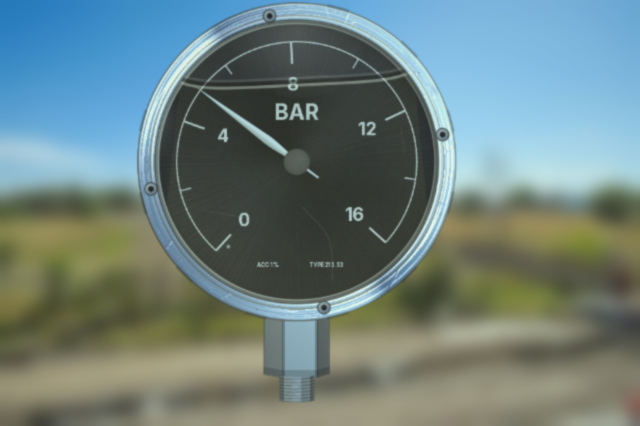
5; bar
